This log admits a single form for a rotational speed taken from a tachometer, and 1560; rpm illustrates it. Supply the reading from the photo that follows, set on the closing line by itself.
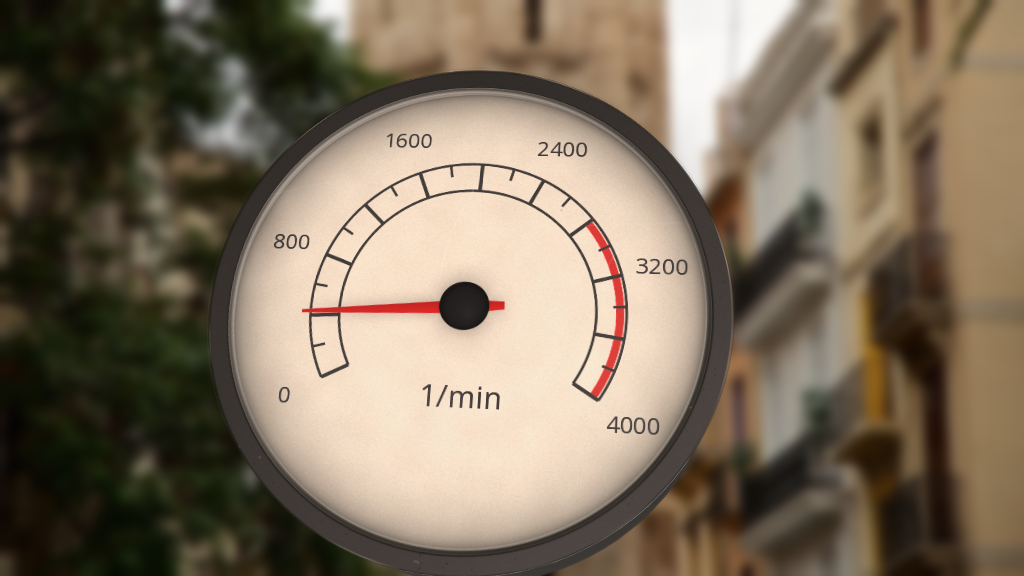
400; rpm
